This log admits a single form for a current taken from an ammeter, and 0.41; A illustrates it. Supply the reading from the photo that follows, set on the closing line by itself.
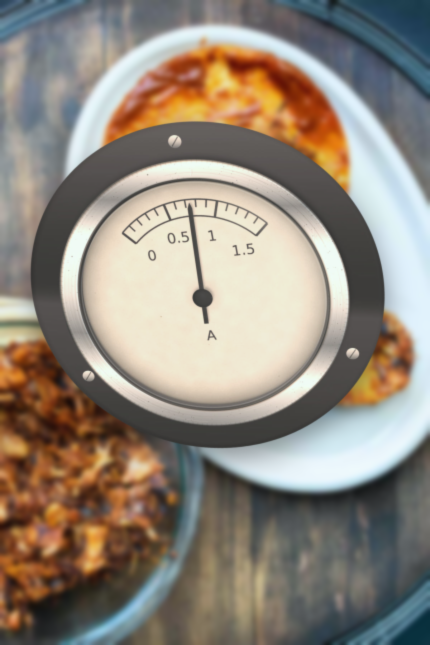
0.75; A
